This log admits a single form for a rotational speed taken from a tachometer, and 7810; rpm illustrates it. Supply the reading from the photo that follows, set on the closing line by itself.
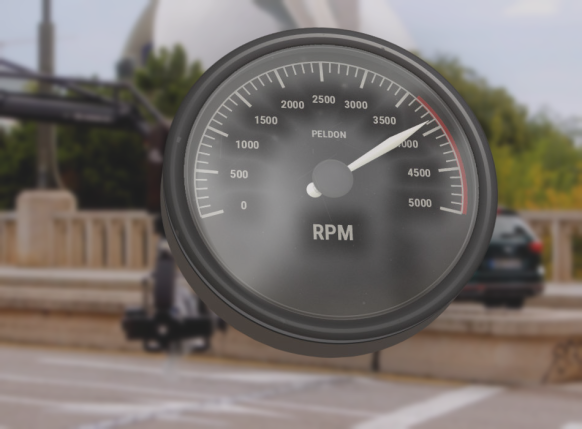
3900; rpm
